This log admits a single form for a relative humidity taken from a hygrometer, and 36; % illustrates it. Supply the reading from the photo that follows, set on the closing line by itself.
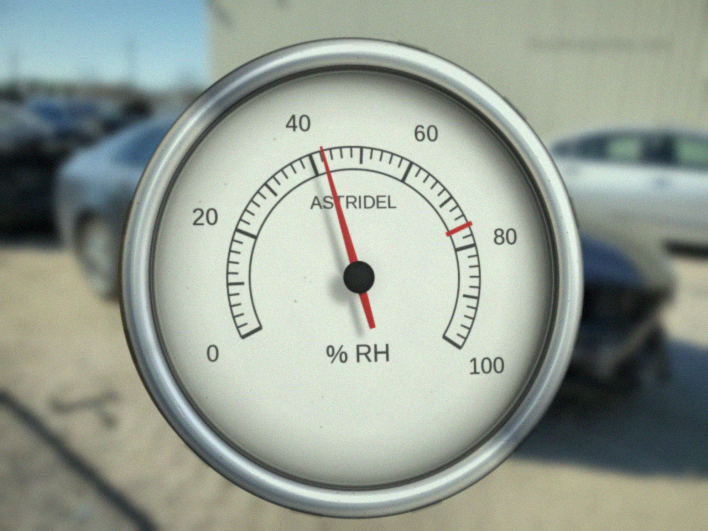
42; %
